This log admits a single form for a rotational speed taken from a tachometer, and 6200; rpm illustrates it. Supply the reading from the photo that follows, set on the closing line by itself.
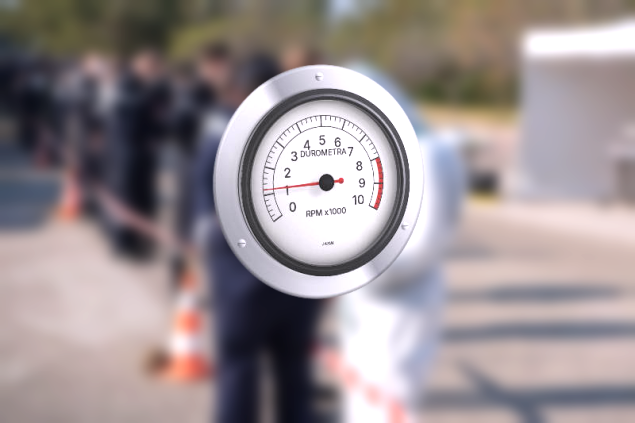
1200; rpm
